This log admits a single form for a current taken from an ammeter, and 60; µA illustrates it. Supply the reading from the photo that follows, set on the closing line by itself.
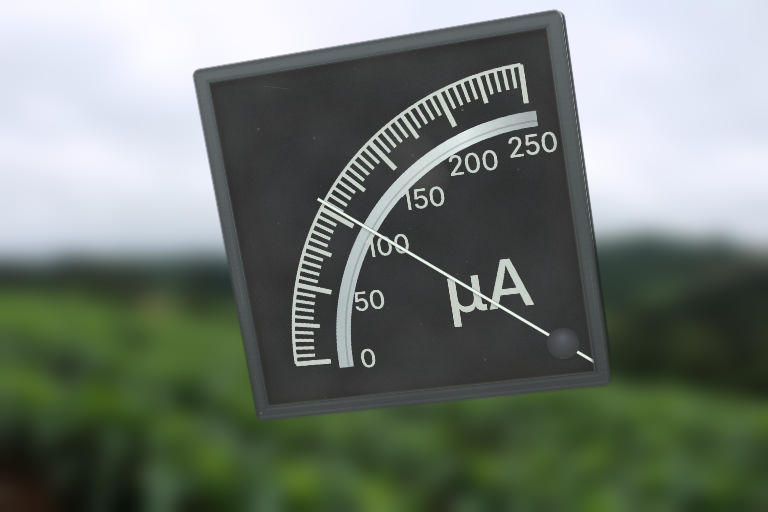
105; µA
